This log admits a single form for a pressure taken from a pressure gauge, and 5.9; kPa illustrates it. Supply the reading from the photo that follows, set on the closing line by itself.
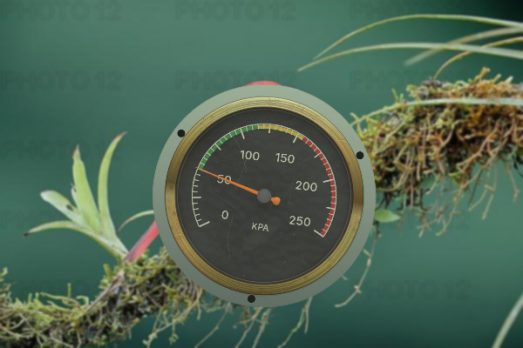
50; kPa
